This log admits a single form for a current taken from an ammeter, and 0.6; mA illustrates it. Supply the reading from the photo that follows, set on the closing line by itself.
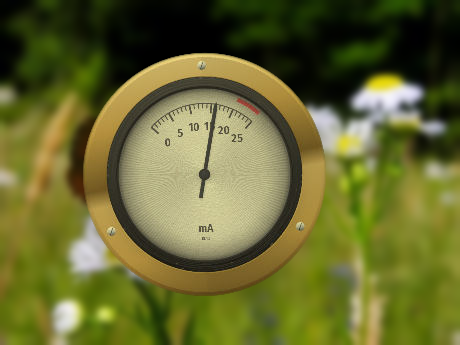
16; mA
